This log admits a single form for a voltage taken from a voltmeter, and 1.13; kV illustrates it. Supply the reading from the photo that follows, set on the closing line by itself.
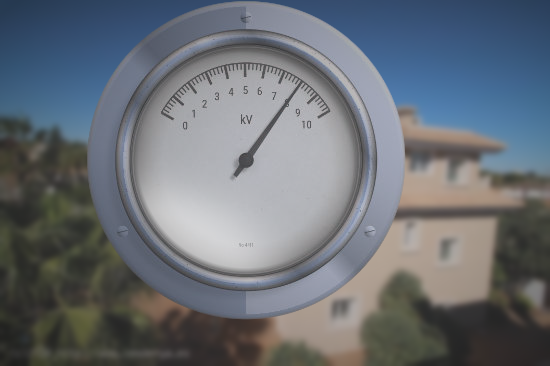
8; kV
